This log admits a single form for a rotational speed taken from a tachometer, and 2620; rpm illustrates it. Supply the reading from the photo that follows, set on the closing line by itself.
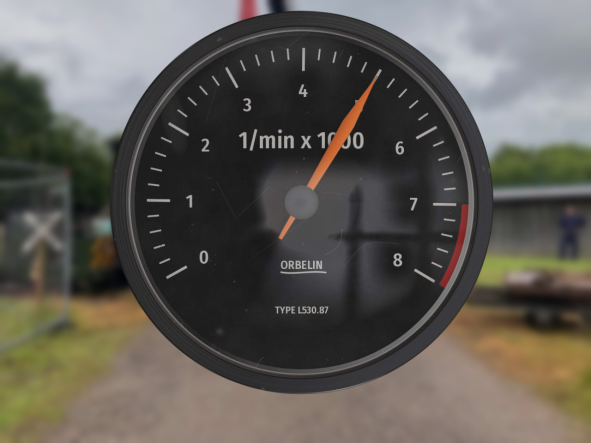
5000; rpm
